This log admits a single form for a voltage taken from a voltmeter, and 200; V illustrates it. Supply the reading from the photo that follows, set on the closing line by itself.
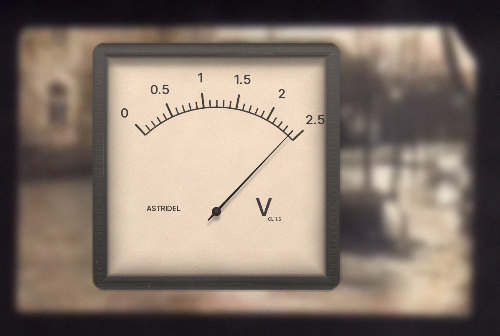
2.4; V
